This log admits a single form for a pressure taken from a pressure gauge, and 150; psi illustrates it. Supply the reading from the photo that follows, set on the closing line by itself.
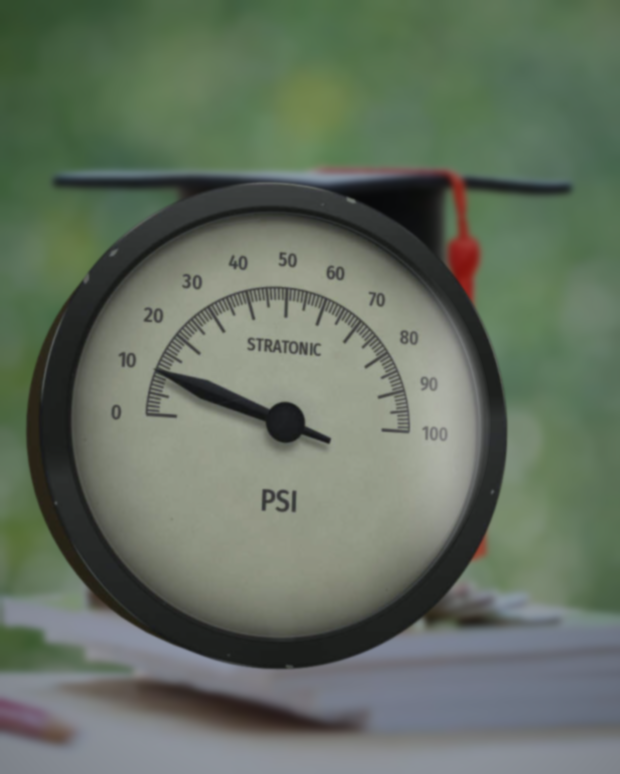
10; psi
